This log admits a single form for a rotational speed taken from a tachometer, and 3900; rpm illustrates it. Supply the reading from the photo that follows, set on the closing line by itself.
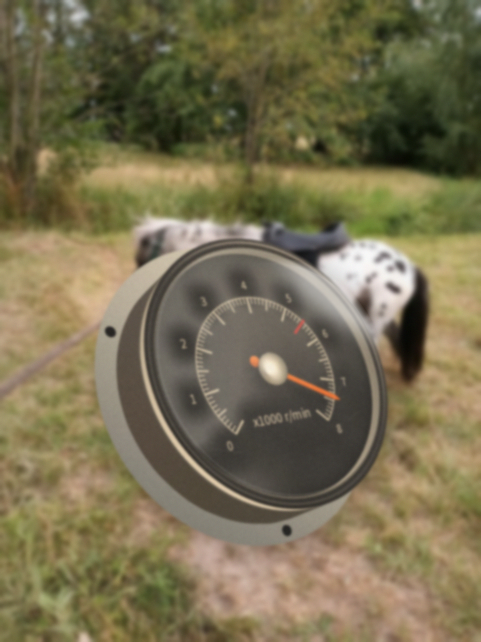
7500; rpm
